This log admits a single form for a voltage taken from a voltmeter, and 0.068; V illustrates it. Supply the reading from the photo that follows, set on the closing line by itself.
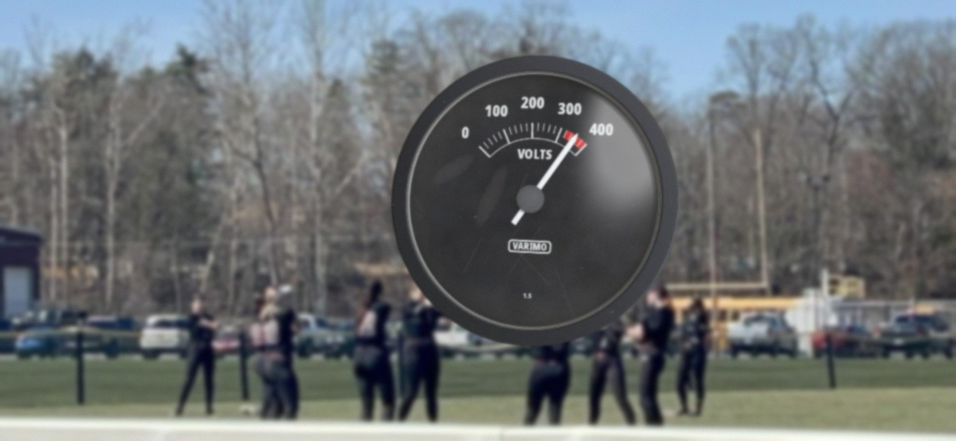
360; V
